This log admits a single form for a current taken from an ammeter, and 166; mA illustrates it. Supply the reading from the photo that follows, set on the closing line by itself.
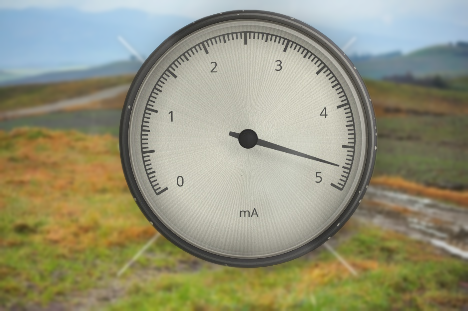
4.75; mA
